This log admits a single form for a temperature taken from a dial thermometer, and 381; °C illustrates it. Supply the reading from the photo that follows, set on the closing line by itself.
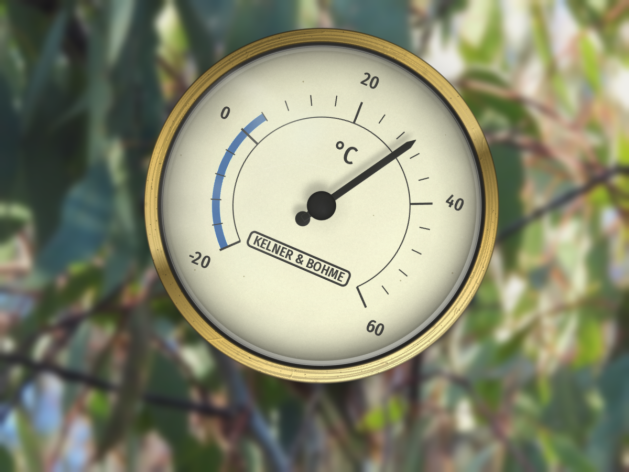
30; °C
